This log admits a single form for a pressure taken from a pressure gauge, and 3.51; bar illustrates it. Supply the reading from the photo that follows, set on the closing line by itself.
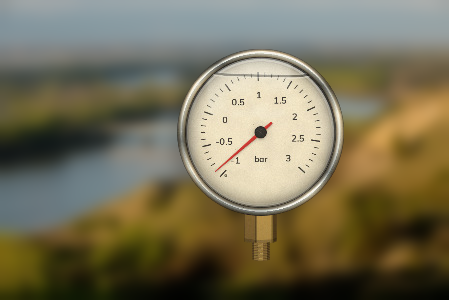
-0.9; bar
